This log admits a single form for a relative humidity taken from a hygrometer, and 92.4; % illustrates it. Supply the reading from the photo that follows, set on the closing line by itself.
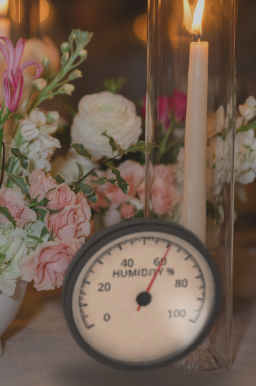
60; %
